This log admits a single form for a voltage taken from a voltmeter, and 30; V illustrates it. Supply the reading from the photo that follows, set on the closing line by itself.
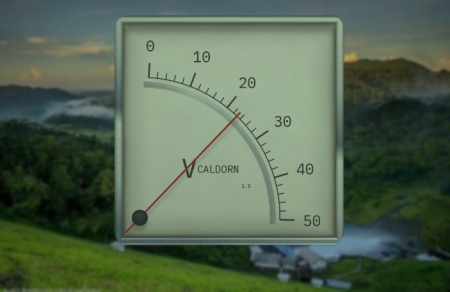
23; V
